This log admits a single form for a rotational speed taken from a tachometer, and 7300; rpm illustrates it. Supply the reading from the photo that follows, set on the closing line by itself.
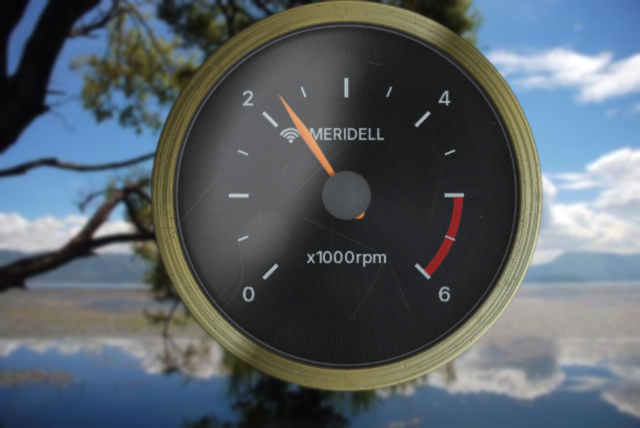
2250; rpm
